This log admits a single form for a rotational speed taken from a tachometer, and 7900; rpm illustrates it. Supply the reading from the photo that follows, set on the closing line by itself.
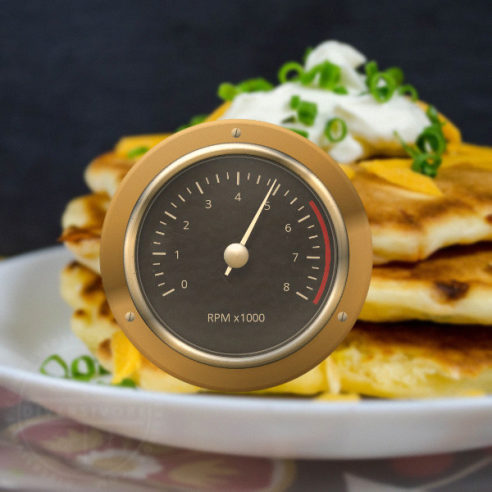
4875; rpm
